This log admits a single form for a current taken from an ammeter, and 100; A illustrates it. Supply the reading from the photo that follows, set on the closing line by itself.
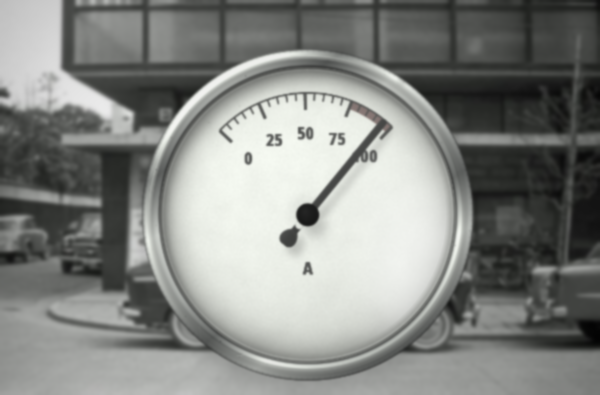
95; A
